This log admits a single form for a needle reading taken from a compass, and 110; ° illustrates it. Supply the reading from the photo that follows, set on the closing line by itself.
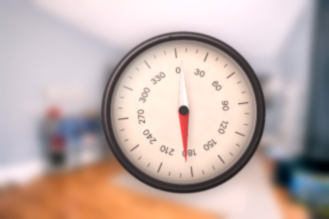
185; °
